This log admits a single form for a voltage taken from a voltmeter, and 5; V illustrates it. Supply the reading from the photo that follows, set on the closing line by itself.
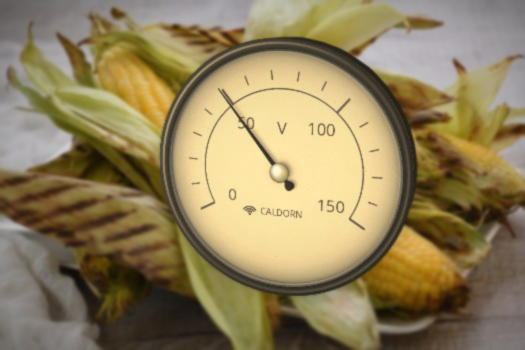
50; V
